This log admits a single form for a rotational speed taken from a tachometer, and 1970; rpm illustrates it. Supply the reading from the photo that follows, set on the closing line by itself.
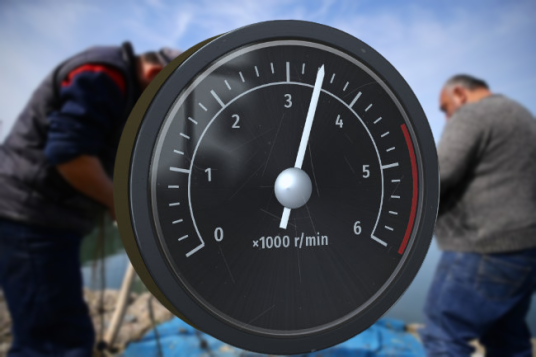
3400; rpm
